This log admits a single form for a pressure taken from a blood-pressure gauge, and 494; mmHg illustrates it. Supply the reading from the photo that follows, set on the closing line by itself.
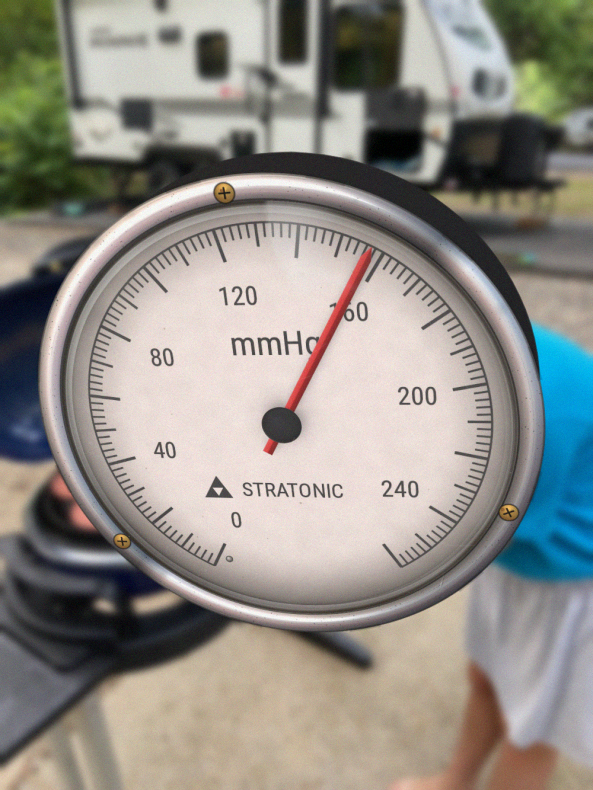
157; mmHg
